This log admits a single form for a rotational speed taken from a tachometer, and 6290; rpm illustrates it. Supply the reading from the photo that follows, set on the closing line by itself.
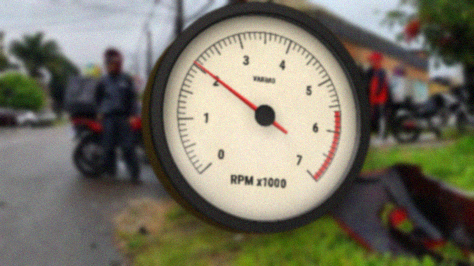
2000; rpm
